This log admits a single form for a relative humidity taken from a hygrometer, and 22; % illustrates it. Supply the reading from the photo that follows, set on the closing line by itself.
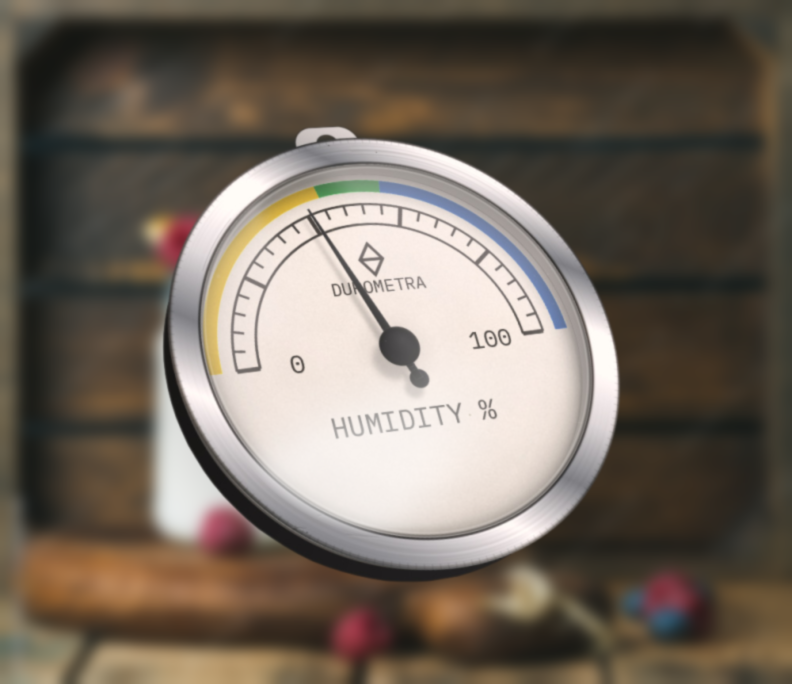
40; %
